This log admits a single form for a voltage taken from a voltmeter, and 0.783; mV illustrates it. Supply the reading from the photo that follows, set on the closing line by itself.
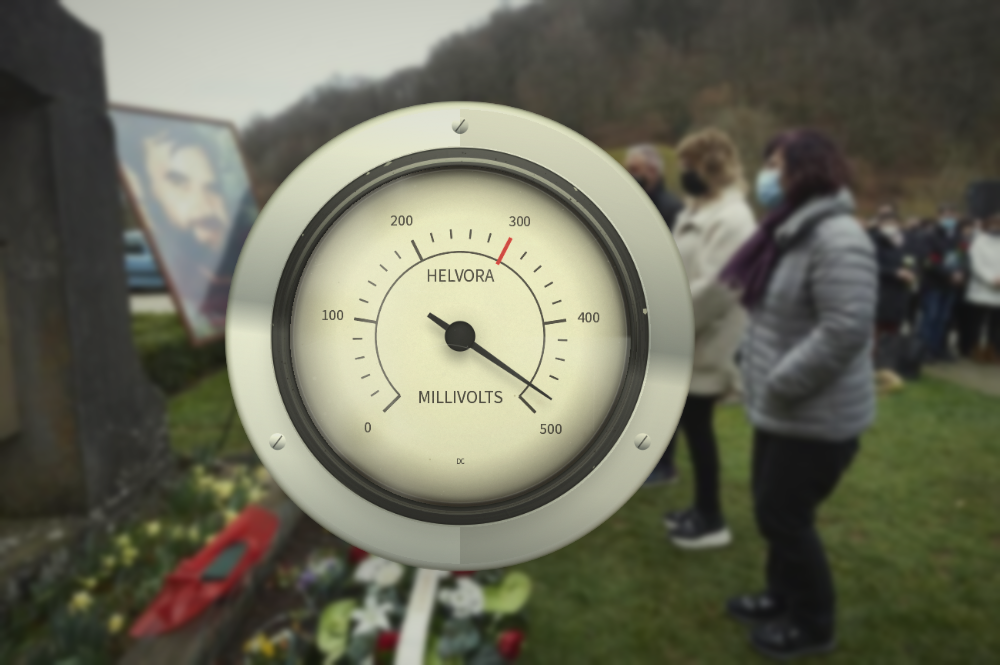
480; mV
